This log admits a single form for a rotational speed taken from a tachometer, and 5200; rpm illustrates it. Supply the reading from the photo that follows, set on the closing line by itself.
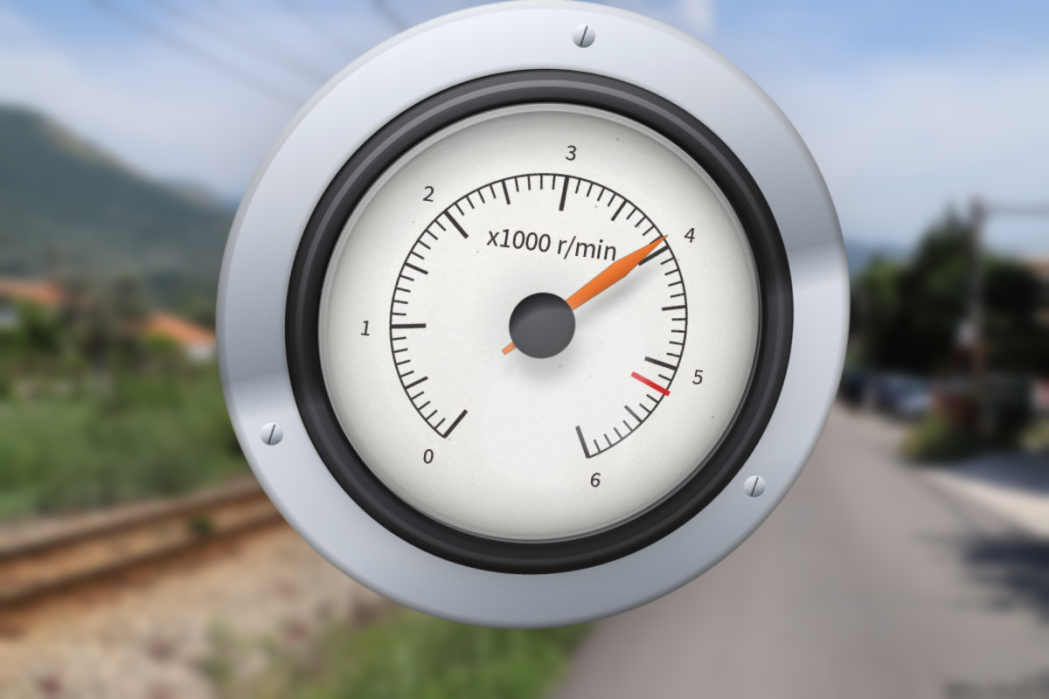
3900; rpm
